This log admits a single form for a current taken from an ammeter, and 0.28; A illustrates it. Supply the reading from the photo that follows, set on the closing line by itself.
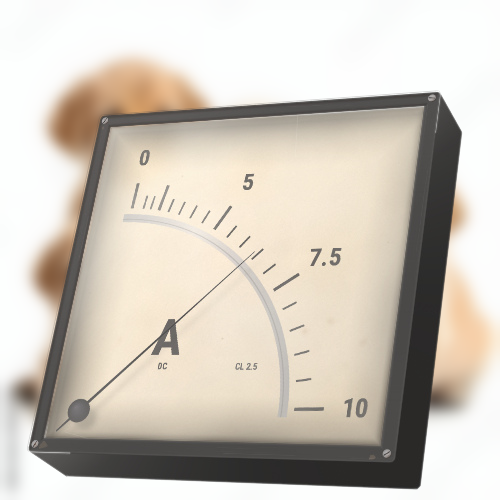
6.5; A
